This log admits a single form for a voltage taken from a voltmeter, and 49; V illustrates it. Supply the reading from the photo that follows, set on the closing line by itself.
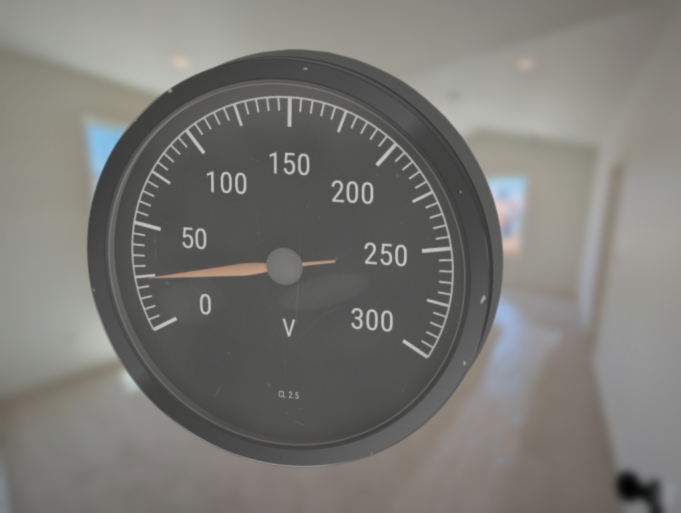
25; V
